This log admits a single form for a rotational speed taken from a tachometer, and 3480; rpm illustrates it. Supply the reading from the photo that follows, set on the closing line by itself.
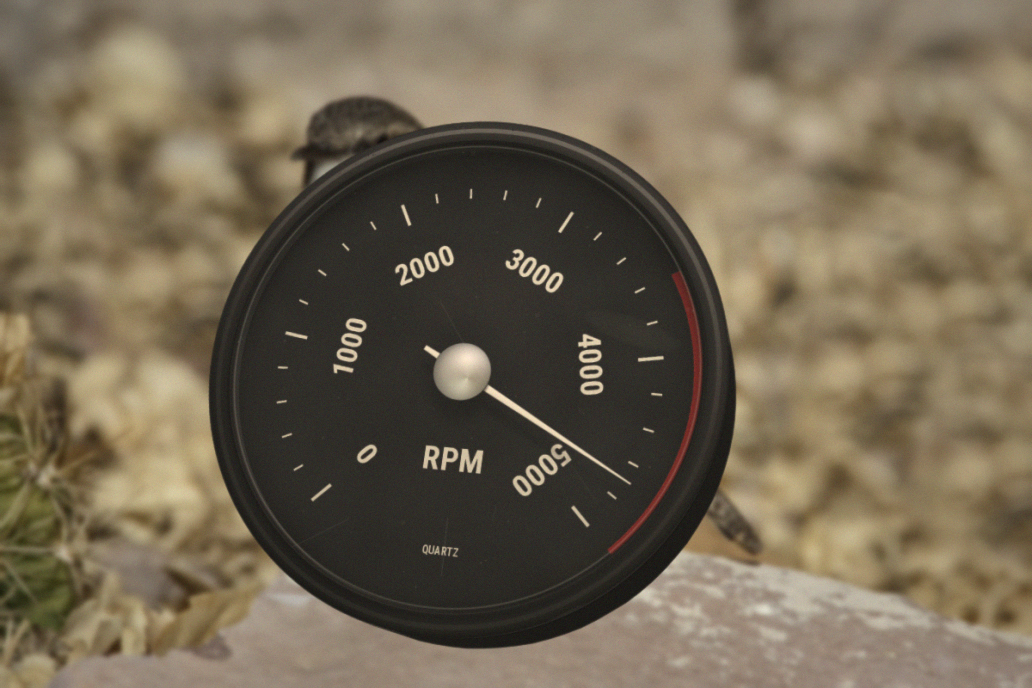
4700; rpm
